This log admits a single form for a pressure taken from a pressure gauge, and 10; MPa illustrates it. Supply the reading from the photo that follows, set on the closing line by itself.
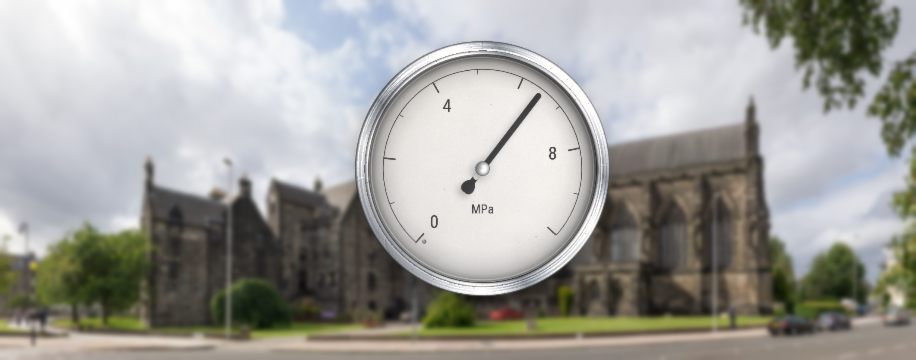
6.5; MPa
